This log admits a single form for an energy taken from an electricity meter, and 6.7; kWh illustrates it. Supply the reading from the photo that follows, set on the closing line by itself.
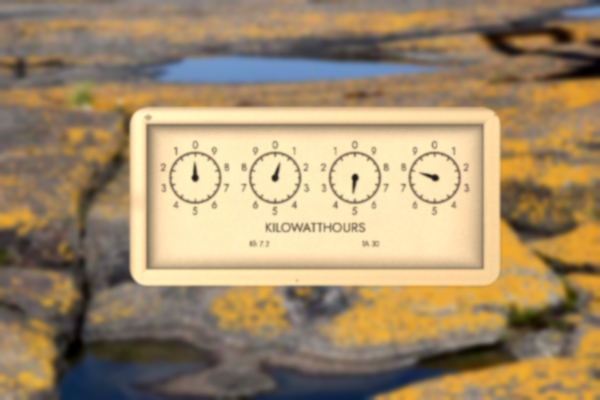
48; kWh
